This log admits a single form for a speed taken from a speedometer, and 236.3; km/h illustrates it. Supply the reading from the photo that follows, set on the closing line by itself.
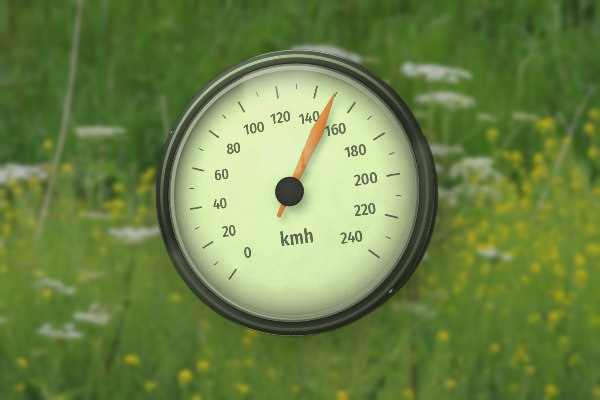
150; km/h
